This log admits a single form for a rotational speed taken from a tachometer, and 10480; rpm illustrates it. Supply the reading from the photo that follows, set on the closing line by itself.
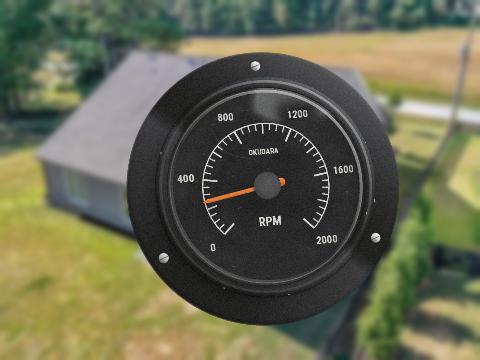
250; rpm
